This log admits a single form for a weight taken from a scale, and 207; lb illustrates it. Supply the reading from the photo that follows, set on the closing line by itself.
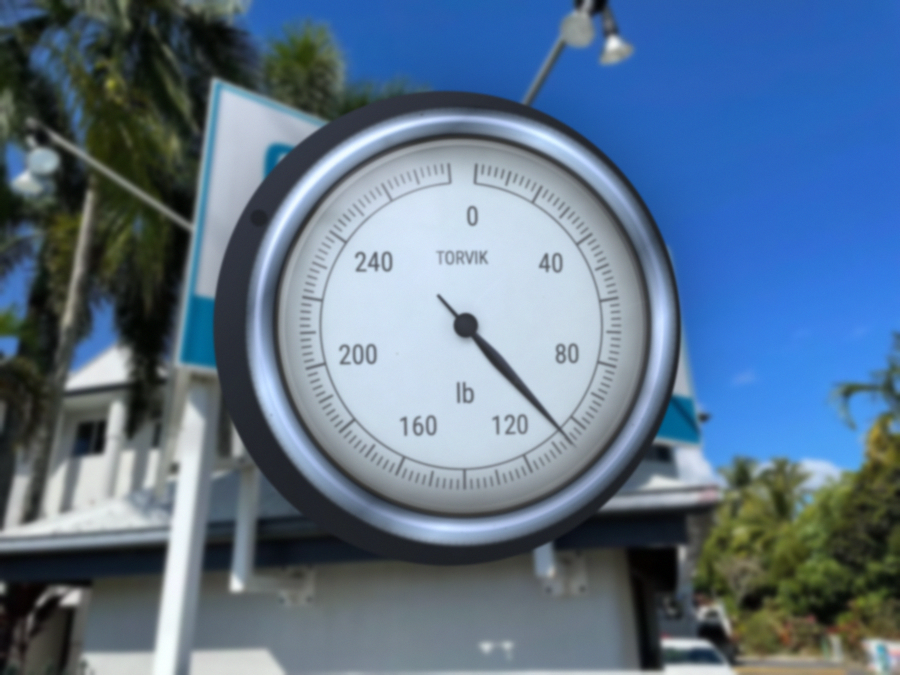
106; lb
